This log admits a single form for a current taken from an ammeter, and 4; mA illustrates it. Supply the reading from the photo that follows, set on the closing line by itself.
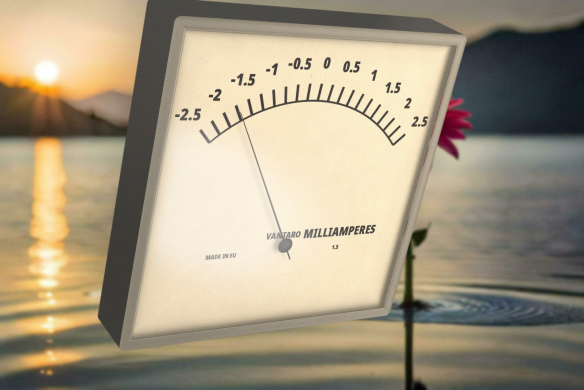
-1.75; mA
